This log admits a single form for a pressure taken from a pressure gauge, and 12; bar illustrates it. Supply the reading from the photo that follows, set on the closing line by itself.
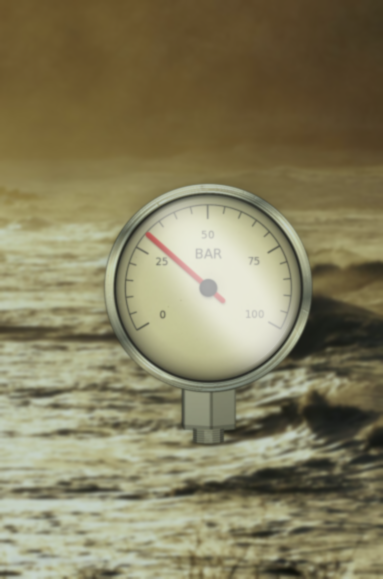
30; bar
